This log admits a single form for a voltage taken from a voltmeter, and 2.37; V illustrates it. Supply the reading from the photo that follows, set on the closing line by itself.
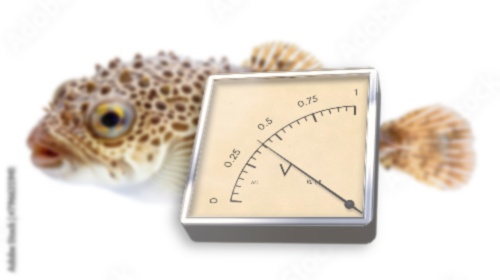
0.4; V
